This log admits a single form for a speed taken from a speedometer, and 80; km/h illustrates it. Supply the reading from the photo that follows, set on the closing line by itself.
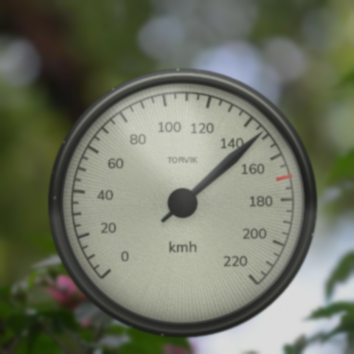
147.5; km/h
